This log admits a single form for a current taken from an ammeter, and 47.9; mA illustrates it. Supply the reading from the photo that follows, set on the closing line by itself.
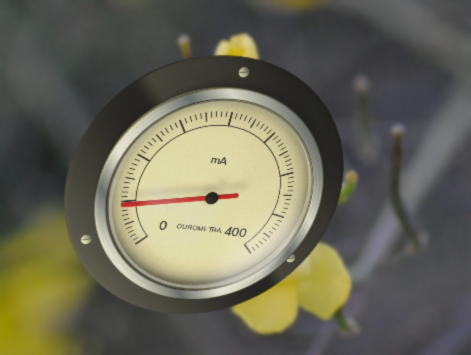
50; mA
